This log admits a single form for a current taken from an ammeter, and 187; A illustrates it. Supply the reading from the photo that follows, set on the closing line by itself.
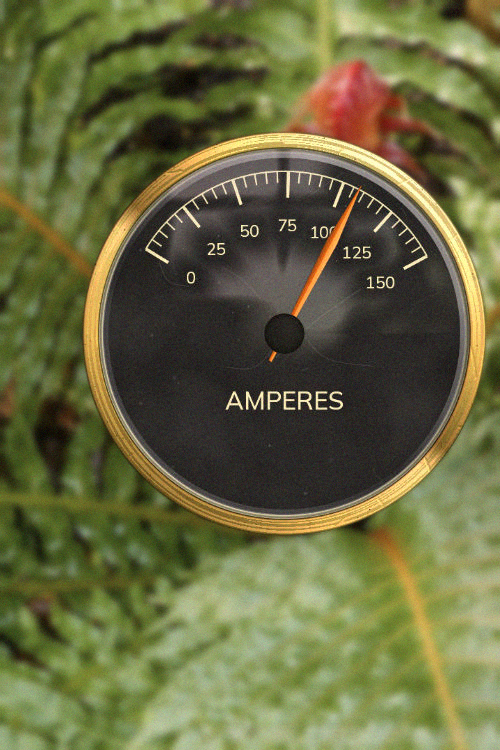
107.5; A
